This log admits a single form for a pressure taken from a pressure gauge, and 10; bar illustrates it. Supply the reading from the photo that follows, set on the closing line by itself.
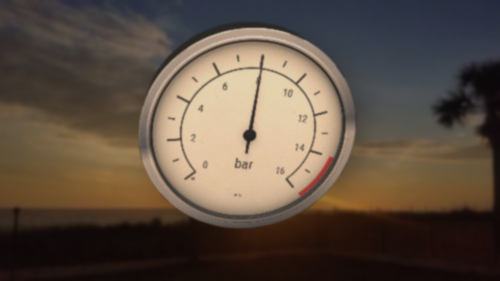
8; bar
